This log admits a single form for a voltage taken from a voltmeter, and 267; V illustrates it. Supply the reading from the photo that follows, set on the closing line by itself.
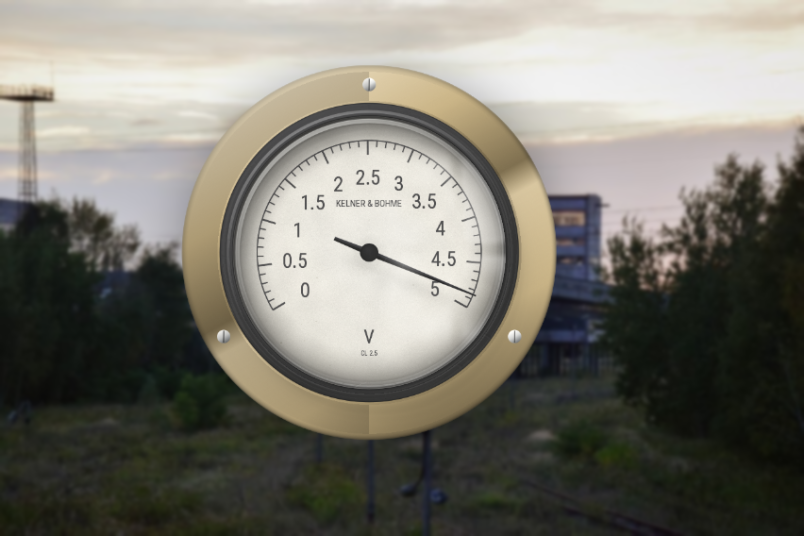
4.85; V
